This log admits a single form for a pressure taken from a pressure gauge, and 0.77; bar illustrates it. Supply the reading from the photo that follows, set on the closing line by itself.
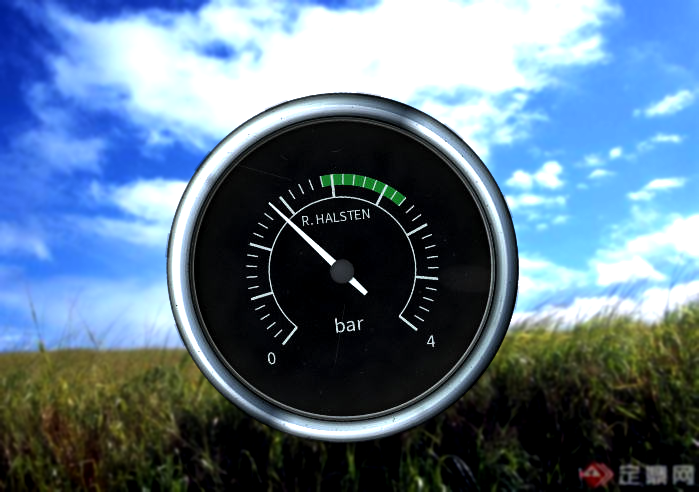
1.4; bar
